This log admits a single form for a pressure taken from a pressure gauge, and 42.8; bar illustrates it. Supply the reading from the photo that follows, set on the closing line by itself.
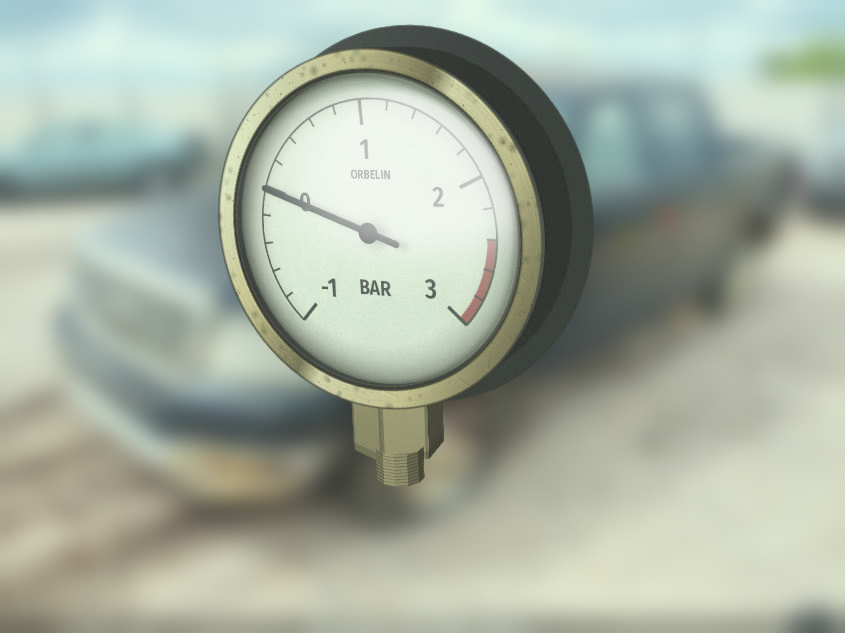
0; bar
